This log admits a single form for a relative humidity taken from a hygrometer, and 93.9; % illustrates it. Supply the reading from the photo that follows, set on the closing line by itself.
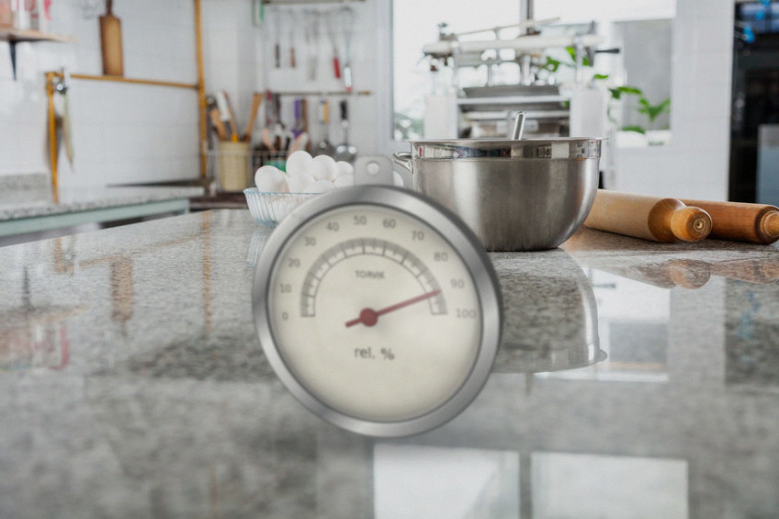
90; %
